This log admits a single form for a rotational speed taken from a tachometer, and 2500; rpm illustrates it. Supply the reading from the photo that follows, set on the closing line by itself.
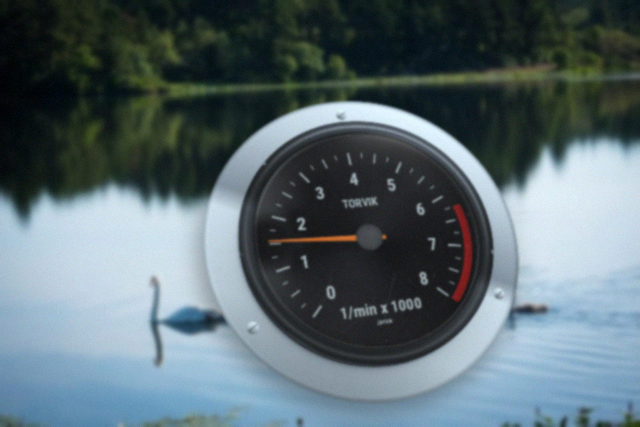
1500; rpm
